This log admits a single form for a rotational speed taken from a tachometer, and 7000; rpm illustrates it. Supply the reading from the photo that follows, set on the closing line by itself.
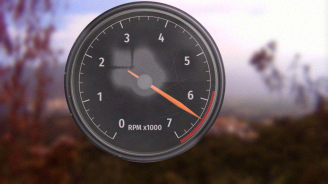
6400; rpm
